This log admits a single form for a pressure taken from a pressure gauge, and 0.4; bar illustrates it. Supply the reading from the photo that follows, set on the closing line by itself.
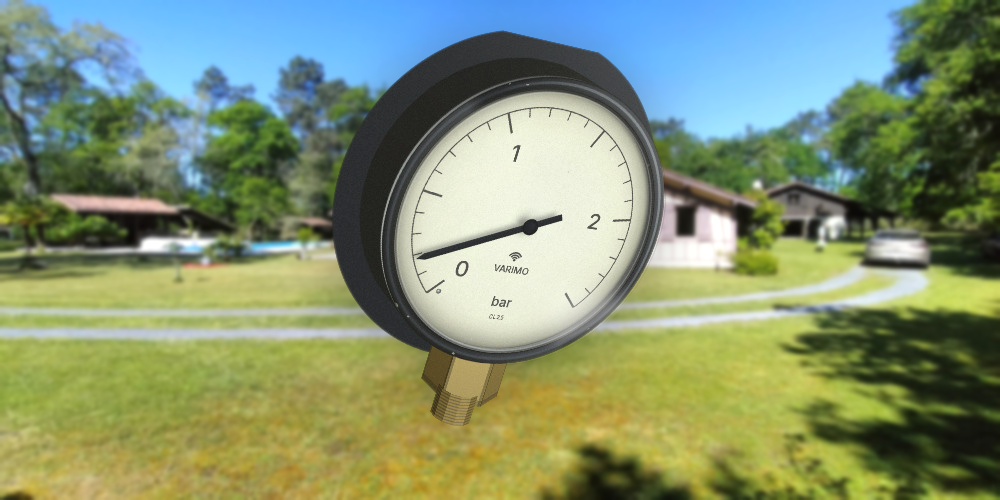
0.2; bar
